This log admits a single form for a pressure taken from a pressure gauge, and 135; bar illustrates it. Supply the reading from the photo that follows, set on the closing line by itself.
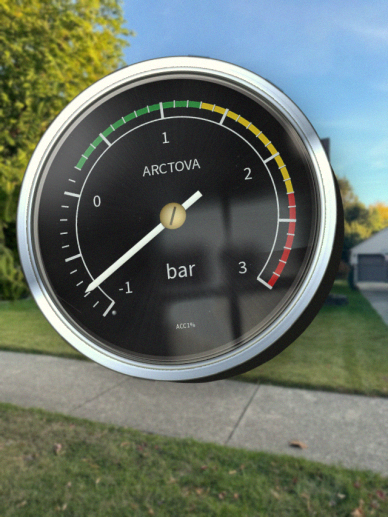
-0.8; bar
